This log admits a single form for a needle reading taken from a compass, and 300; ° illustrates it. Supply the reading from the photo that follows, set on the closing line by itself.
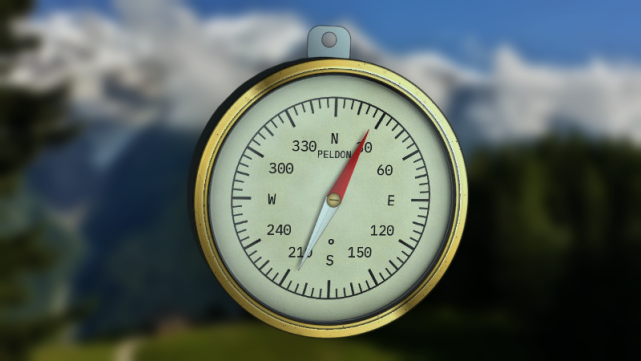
25; °
